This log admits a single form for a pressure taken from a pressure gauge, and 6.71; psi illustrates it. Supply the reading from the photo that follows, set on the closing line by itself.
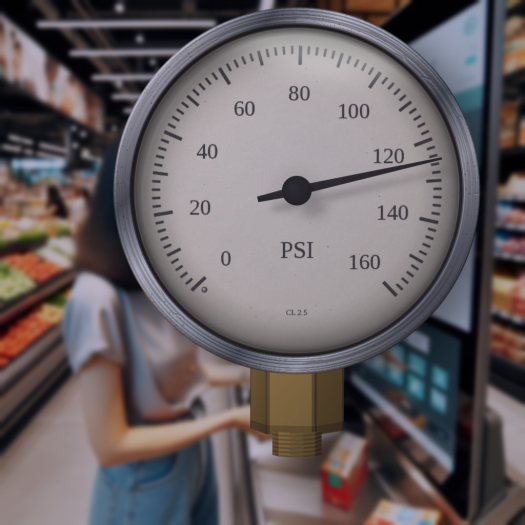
125; psi
